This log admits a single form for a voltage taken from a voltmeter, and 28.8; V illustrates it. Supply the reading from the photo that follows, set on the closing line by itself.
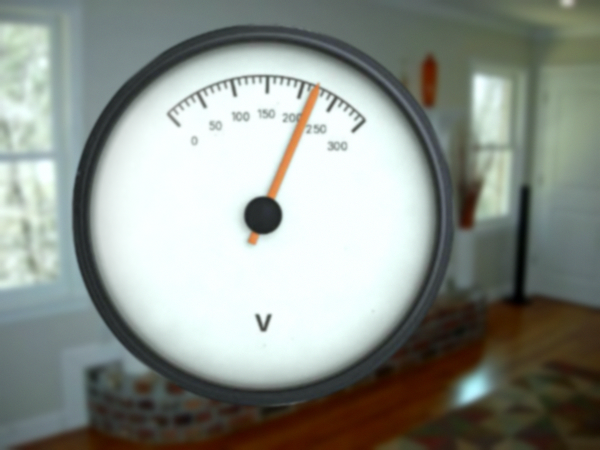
220; V
